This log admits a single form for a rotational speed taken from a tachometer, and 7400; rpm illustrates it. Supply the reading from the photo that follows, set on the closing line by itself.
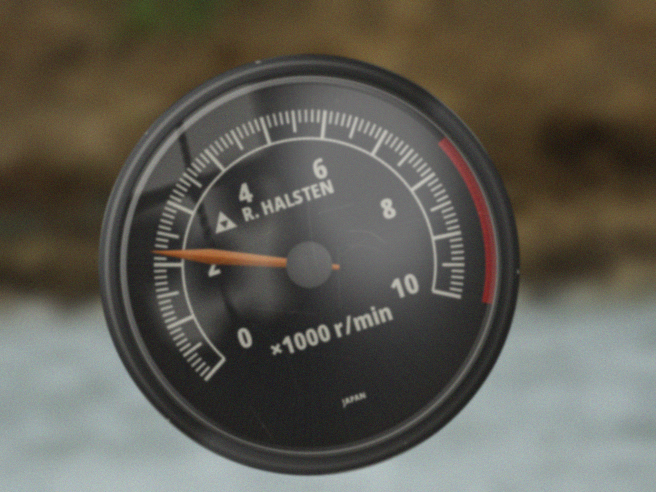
2200; rpm
